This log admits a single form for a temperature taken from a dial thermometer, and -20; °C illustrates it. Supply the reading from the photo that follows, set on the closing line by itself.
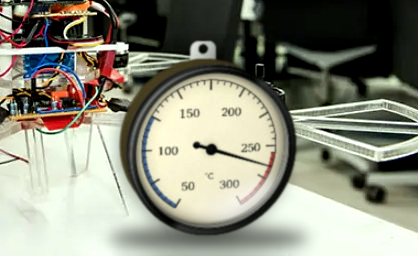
265; °C
